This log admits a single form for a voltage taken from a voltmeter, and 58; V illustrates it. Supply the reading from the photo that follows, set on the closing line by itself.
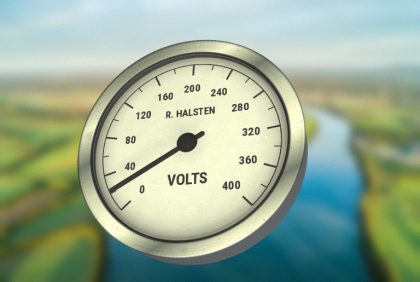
20; V
